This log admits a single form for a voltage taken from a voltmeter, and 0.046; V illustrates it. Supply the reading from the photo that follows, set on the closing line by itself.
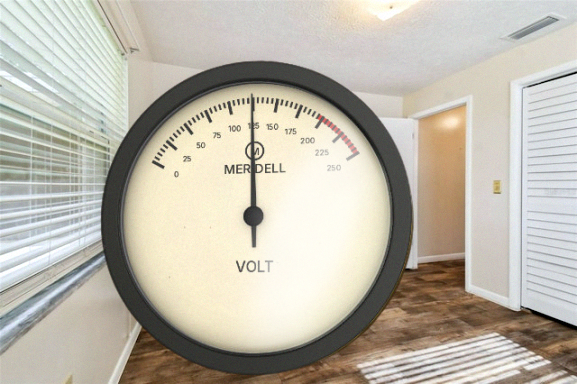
125; V
